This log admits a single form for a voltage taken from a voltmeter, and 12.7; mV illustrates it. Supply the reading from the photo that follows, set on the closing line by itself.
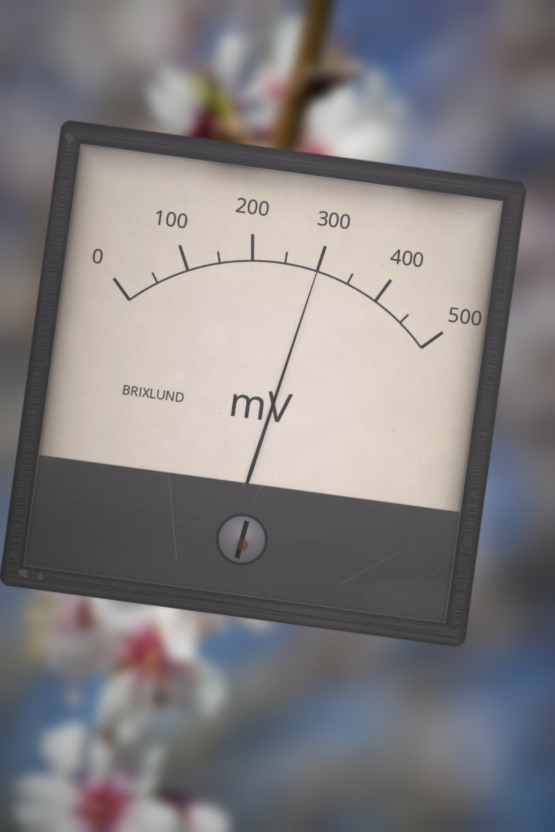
300; mV
